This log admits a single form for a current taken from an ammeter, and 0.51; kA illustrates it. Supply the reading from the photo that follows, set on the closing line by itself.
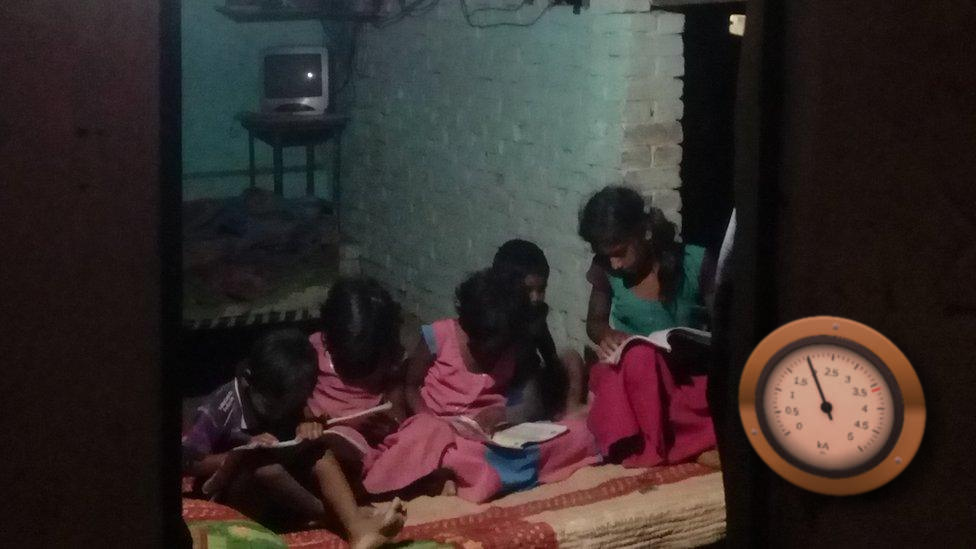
2; kA
